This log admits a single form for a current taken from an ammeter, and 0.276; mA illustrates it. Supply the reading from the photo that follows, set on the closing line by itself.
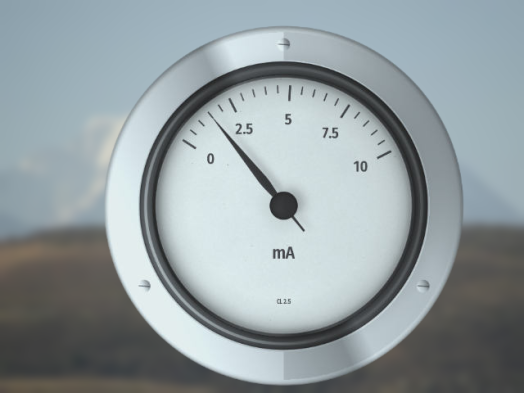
1.5; mA
